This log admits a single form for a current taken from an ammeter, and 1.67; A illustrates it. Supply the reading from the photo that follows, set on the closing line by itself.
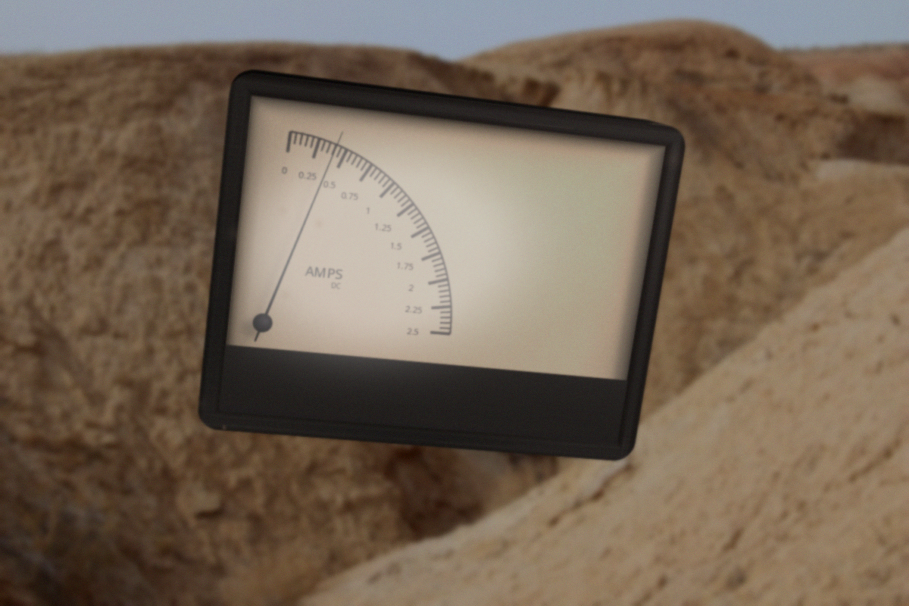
0.4; A
